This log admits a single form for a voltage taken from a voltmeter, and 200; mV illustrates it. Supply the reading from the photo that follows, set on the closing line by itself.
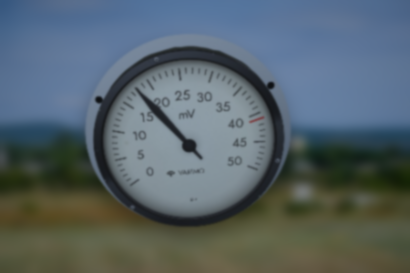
18; mV
